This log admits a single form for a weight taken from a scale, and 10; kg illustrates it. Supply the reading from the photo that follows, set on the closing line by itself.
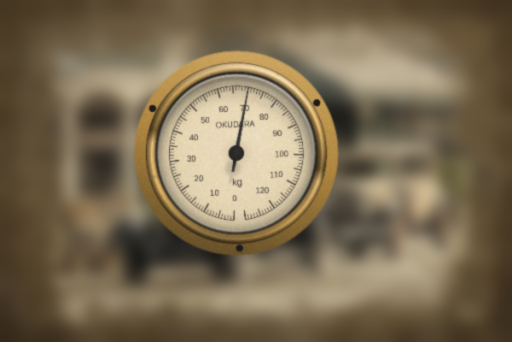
70; kg
